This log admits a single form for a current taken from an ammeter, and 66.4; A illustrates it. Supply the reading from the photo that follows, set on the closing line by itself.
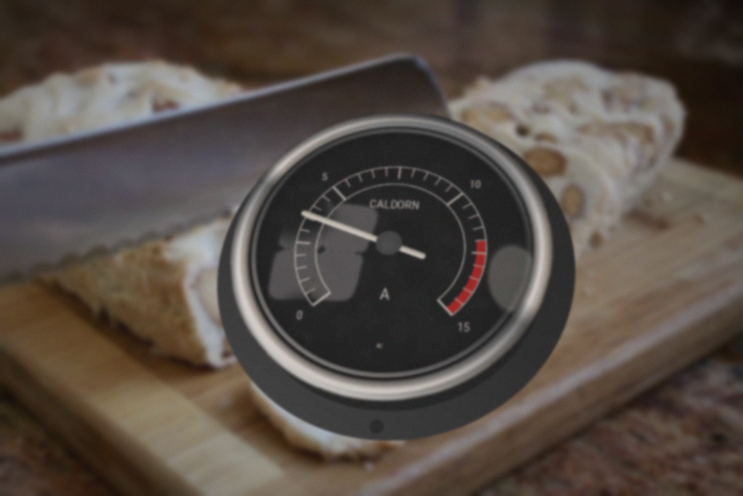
3.5; A
